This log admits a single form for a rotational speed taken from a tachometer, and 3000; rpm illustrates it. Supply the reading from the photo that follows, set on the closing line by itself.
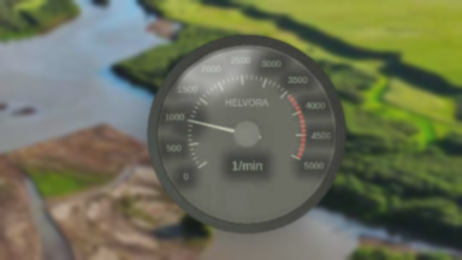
1000; rpm
